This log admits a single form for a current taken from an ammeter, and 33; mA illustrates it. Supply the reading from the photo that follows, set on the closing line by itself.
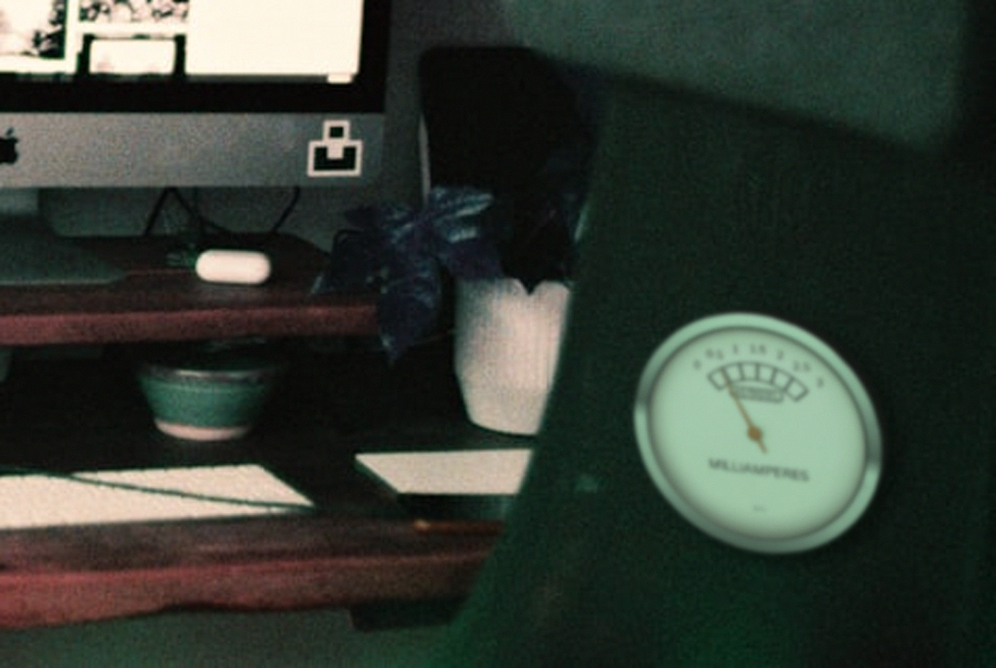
0.5; mA
